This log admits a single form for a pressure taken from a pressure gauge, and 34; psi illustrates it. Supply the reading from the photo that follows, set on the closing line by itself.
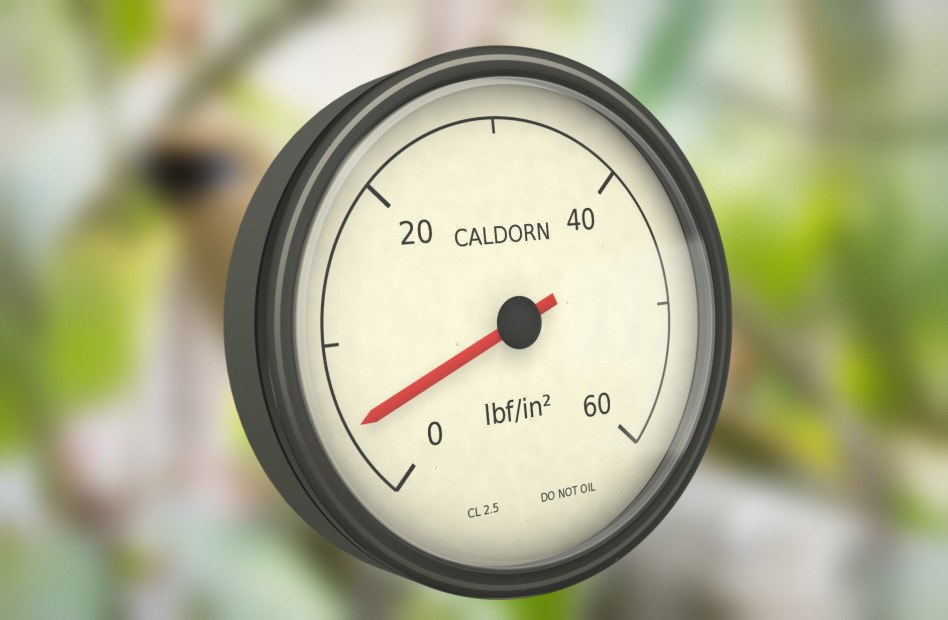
5; psi
